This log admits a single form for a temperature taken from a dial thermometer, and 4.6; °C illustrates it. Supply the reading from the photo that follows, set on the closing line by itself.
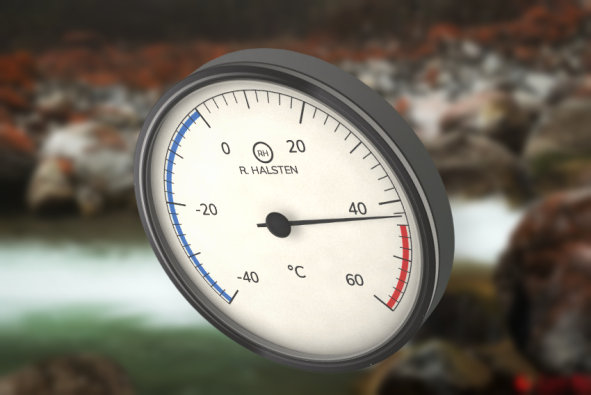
42; °C
